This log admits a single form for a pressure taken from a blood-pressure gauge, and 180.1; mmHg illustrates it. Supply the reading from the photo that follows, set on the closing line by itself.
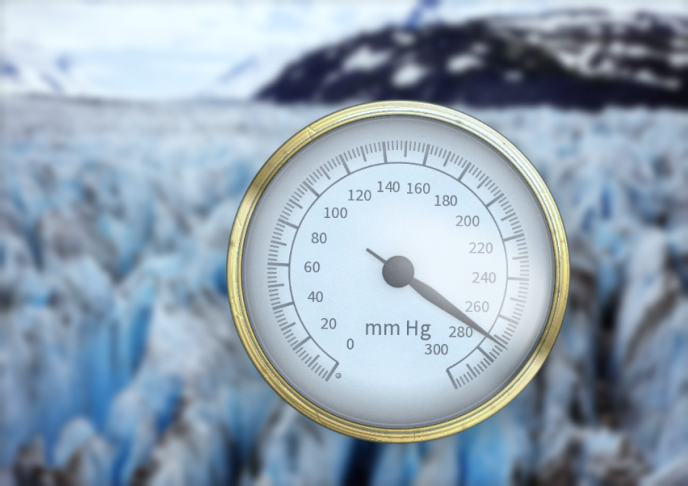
272; mmHg
